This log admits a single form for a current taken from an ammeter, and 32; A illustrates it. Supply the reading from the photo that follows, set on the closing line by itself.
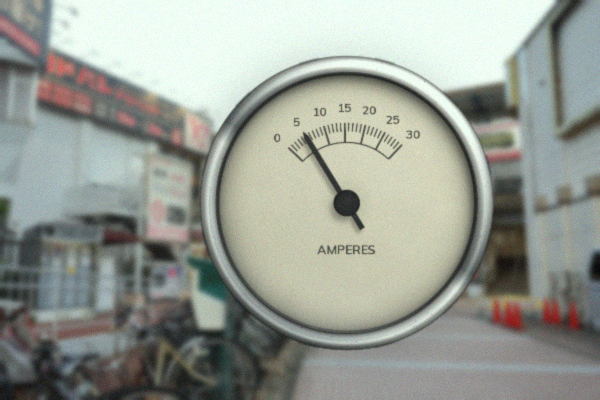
5; A
